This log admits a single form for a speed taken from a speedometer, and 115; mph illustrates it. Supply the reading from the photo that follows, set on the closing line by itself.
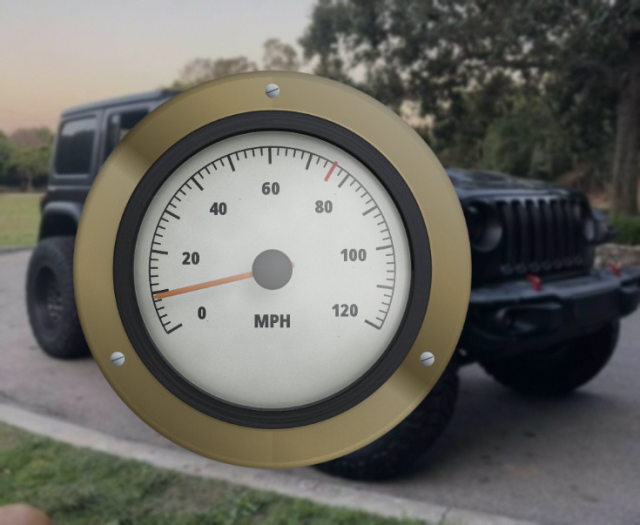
9; mph
